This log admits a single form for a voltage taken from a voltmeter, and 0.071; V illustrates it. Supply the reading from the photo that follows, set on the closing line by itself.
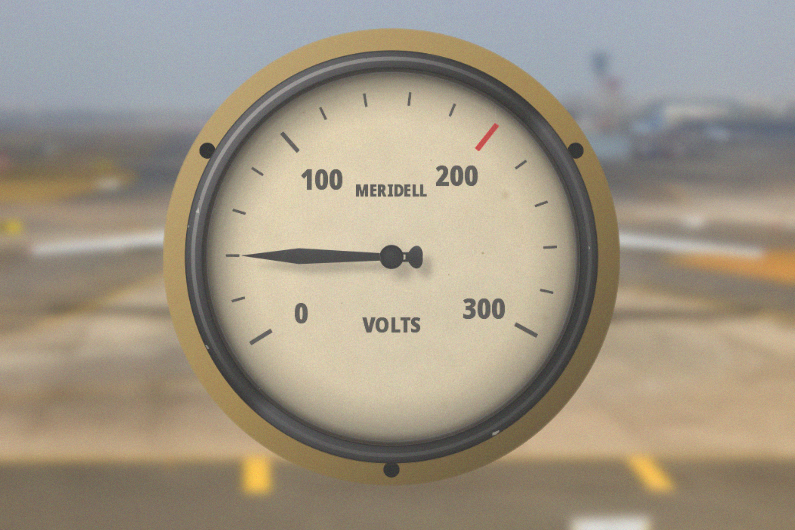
40; V
